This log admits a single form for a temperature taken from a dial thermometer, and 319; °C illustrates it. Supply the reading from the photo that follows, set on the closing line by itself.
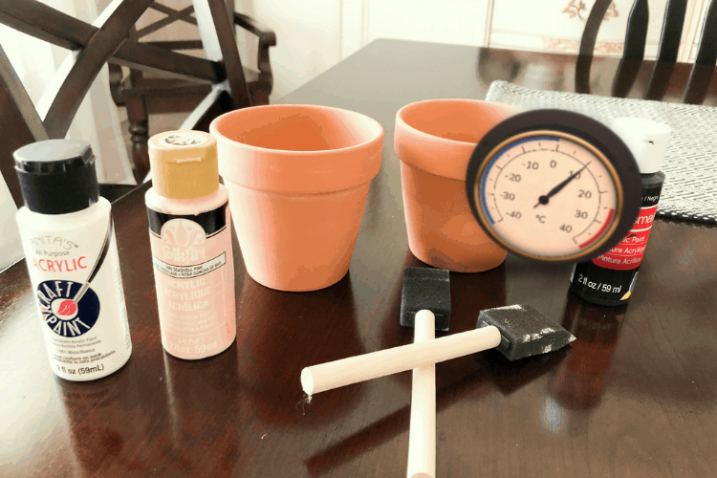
10; °C
